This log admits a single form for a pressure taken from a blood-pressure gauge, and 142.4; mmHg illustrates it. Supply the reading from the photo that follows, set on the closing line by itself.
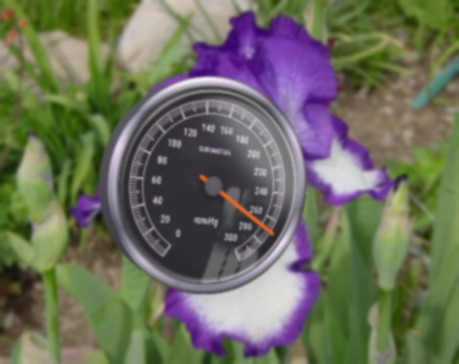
270; mmHg
